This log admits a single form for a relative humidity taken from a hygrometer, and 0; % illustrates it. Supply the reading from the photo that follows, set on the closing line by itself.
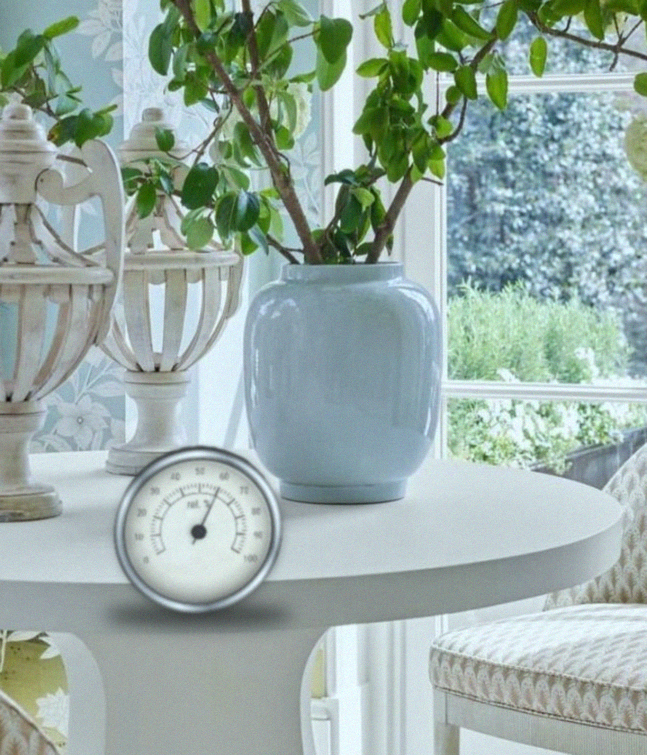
60; %
